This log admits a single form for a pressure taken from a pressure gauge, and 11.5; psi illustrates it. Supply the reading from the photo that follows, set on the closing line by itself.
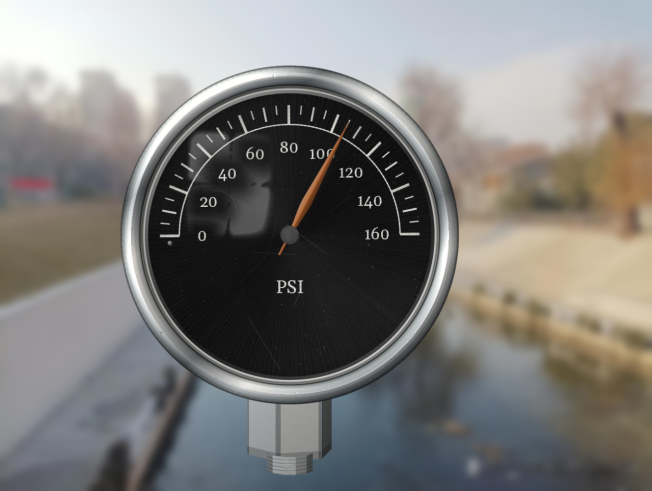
105; psi
